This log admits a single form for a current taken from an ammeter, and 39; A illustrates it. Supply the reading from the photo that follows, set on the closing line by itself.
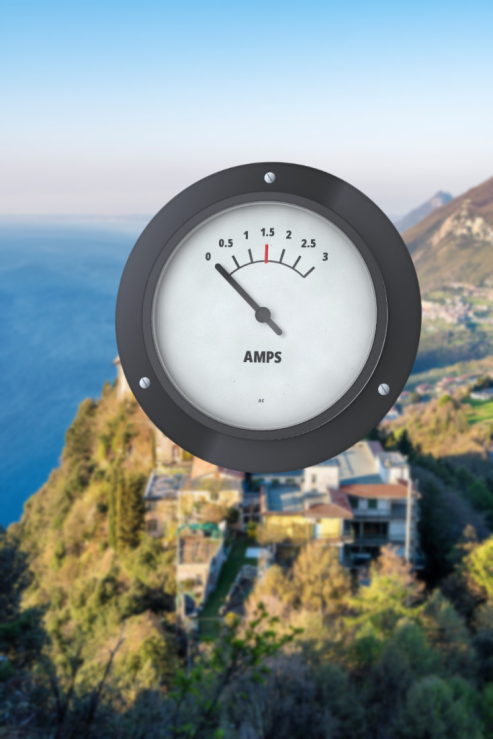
0; A
